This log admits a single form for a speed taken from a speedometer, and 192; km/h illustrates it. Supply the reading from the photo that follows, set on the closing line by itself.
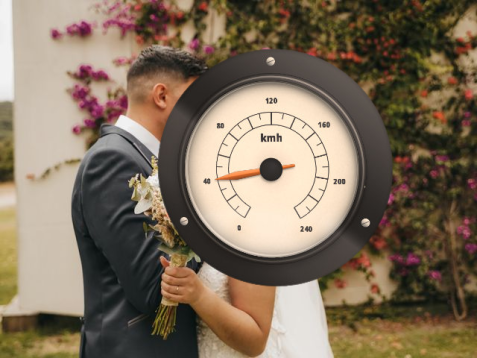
40; km/h
